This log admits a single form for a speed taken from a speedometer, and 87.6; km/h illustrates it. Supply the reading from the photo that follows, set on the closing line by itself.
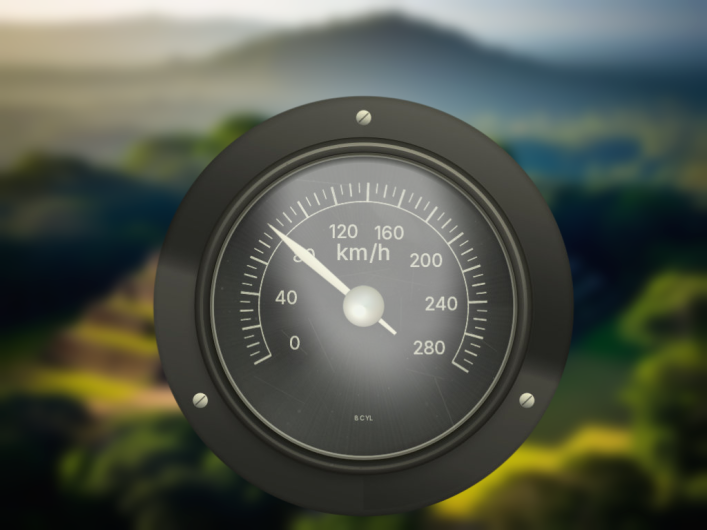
80; km/h
